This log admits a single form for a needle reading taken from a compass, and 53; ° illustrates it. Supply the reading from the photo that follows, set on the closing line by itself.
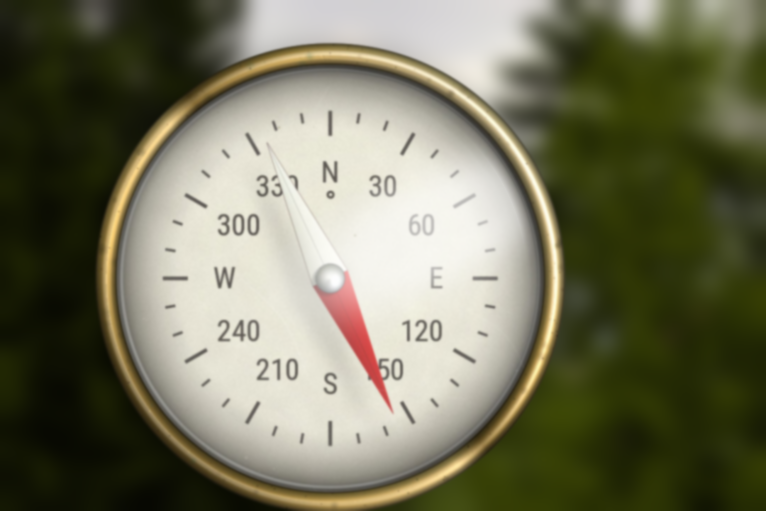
155; °
